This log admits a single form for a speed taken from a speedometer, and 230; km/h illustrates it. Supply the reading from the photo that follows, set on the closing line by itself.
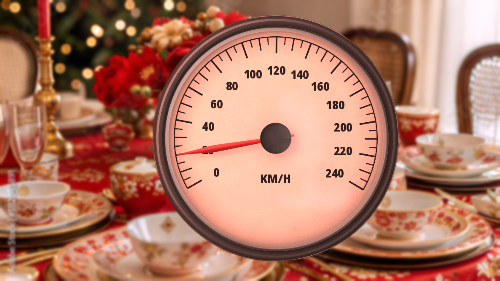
20; km/h
